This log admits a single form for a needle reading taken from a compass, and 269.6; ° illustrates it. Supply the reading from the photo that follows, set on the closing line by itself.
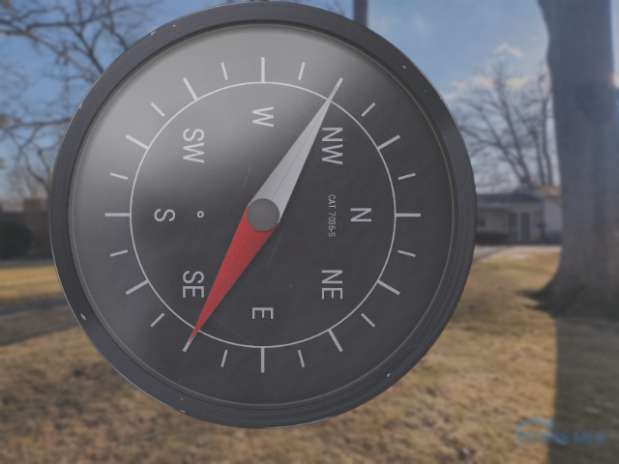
120; °
